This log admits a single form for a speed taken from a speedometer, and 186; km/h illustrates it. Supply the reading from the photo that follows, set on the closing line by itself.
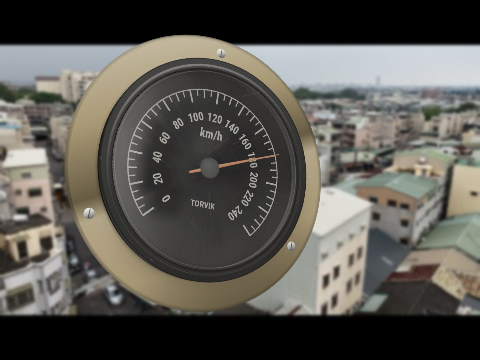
180; km/h
